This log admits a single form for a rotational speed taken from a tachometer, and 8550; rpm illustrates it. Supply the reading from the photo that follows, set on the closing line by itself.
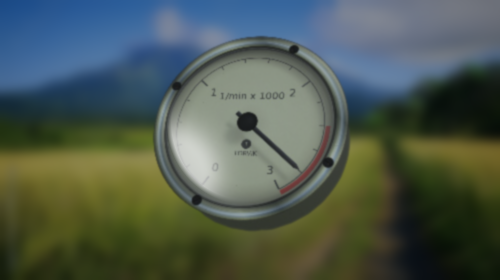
2800; rpm
